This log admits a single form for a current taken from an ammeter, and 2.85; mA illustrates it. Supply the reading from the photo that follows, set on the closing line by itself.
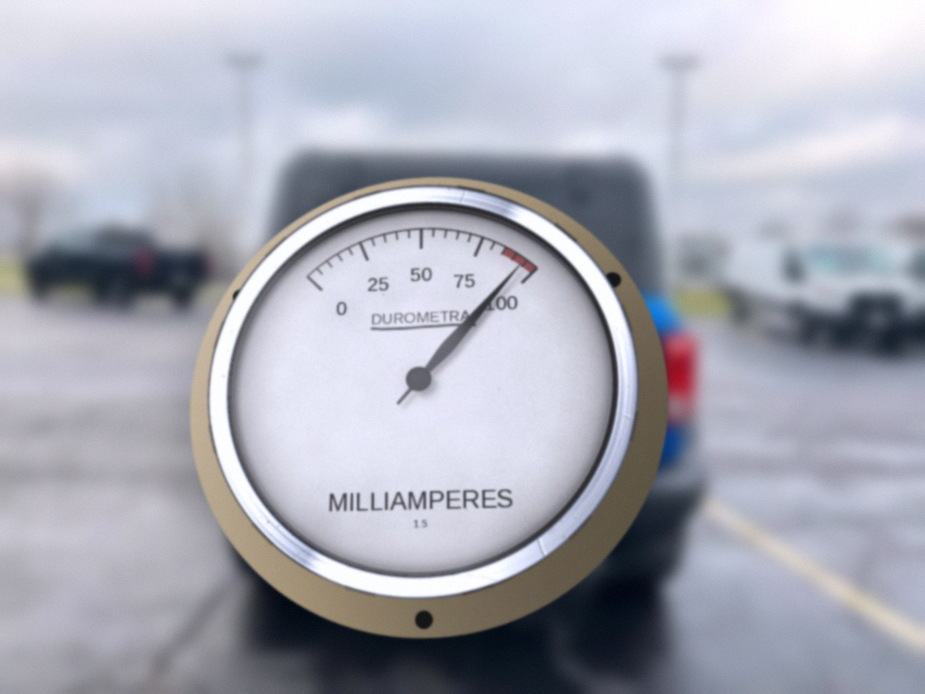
95; mA
